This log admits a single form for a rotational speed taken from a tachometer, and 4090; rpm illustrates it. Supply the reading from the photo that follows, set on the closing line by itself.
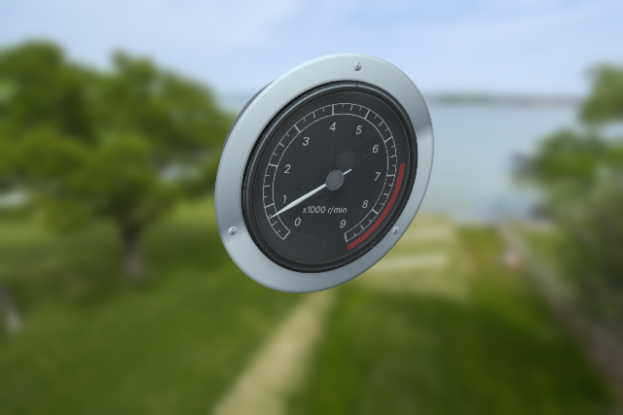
750; rpm
